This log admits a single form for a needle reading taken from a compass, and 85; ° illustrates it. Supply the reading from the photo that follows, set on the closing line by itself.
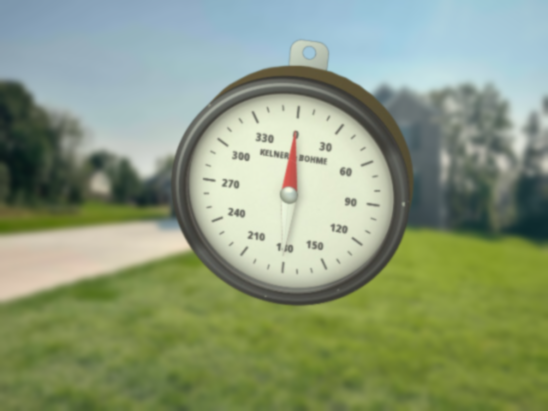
0; °
